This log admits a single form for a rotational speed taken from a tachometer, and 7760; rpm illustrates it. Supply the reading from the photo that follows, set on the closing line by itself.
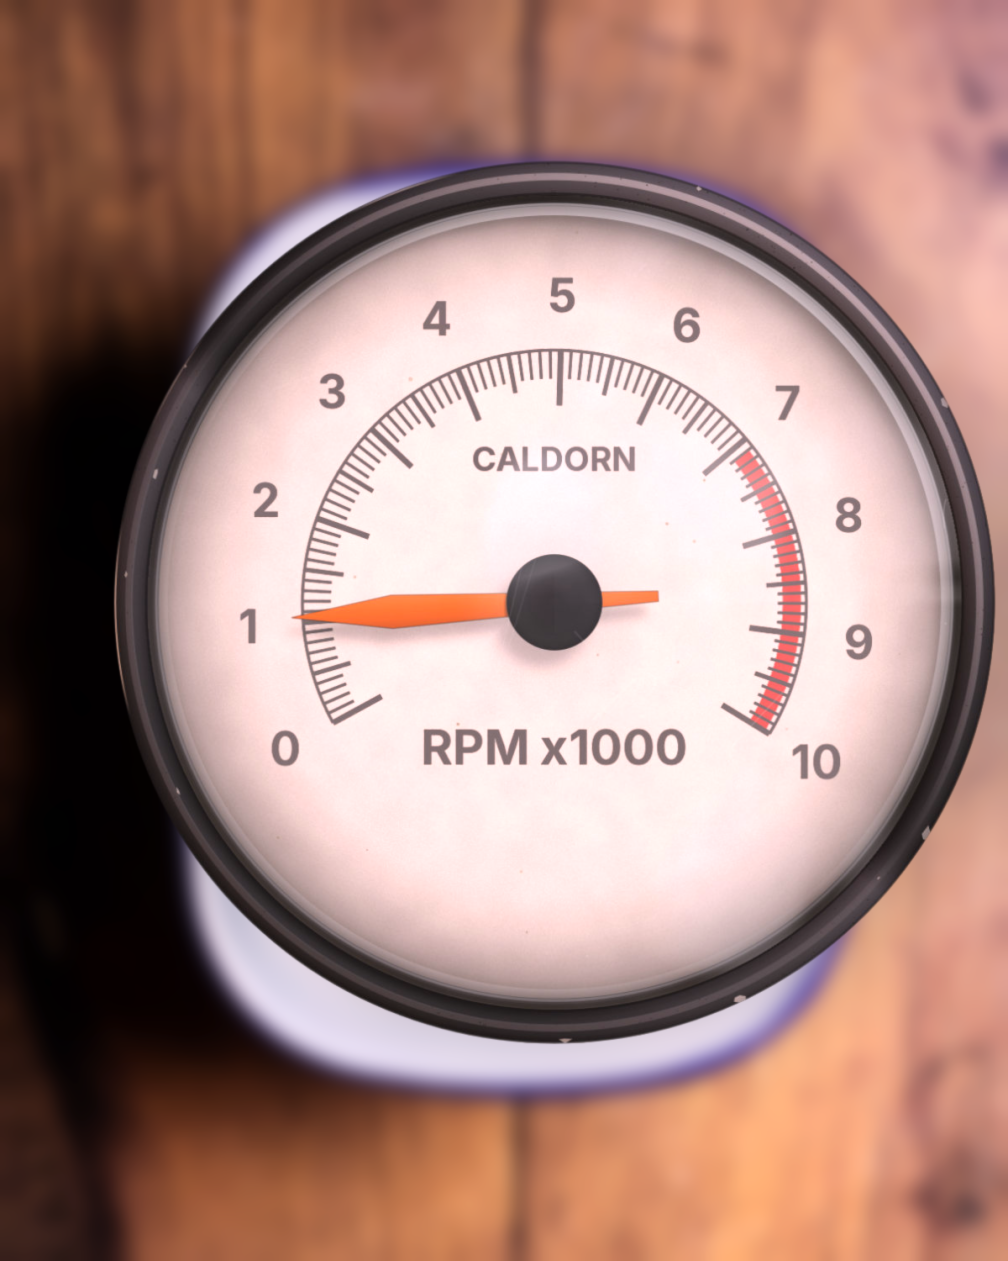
1050; rpm
